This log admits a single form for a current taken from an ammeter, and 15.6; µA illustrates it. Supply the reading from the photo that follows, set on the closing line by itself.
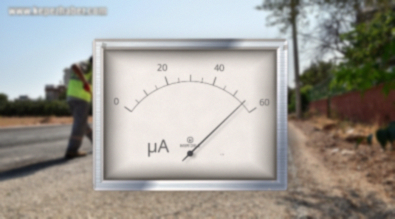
55; µA
